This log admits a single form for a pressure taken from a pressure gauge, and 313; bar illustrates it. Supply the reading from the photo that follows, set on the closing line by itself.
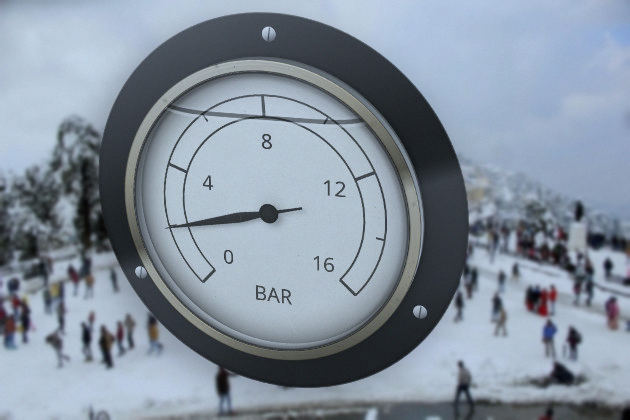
2; bar
